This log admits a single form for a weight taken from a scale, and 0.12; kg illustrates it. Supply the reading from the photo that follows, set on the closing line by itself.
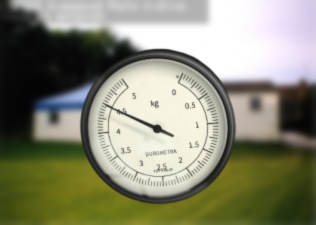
4.5; kg
